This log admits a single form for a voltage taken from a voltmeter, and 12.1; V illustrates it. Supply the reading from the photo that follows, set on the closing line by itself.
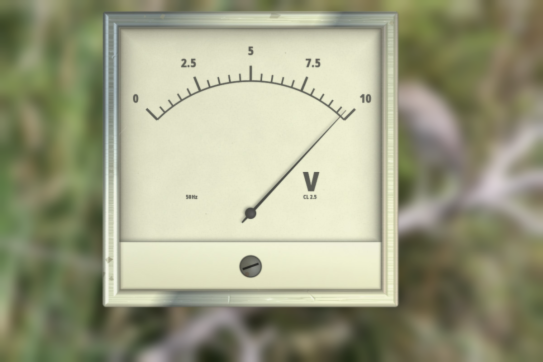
9.75; V
